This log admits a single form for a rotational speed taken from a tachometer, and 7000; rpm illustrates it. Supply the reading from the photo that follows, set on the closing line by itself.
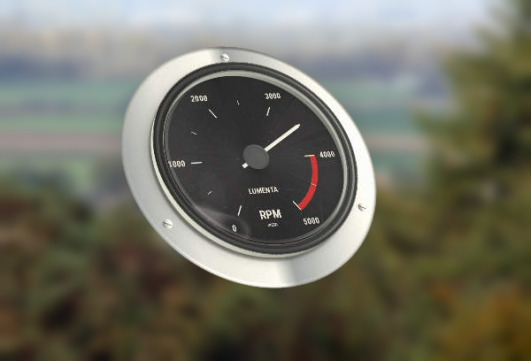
3500; rpm
